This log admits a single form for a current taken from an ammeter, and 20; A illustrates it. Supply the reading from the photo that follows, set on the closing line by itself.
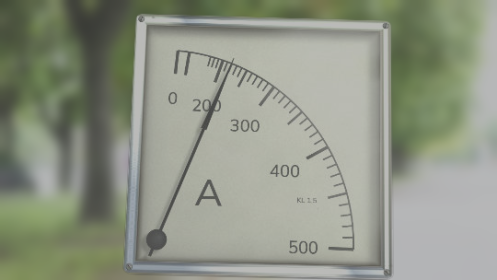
220; A
